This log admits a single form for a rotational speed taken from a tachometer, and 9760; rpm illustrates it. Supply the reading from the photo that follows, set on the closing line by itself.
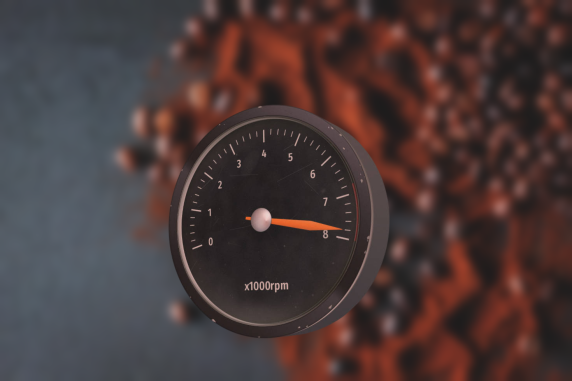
7800; rpm
